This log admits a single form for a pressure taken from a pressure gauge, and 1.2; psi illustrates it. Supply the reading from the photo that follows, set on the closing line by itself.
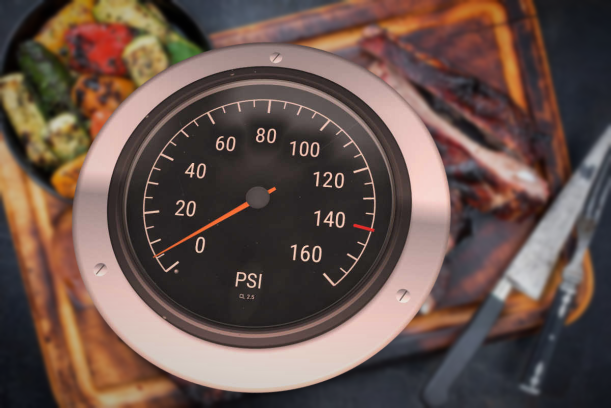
5; psi
